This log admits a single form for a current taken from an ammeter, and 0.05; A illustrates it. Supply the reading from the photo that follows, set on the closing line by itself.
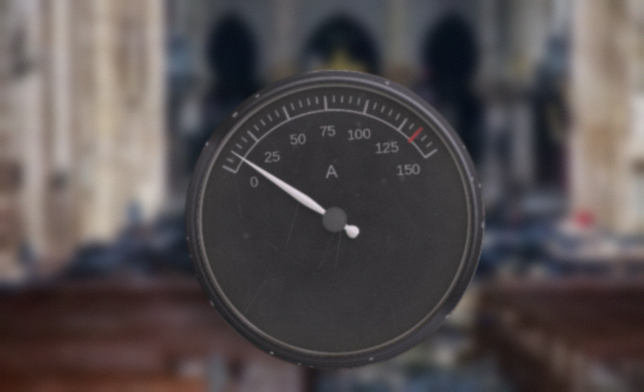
10; A
